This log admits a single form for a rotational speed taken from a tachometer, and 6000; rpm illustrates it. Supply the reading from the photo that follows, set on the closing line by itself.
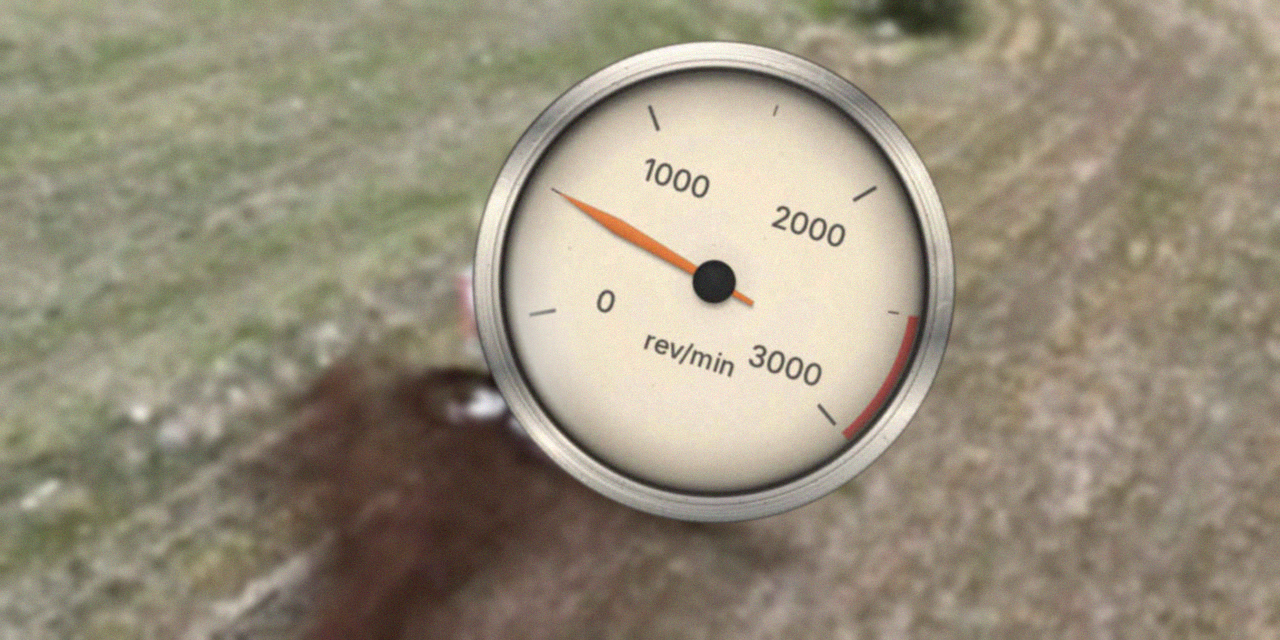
500; rpm
